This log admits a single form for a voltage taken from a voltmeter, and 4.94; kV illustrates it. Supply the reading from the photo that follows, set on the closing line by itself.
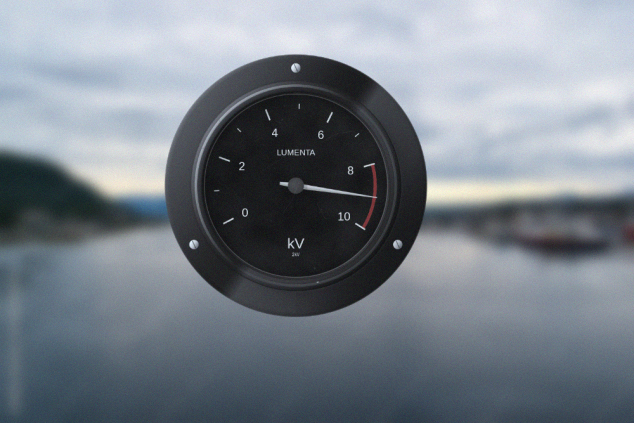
9; kV
